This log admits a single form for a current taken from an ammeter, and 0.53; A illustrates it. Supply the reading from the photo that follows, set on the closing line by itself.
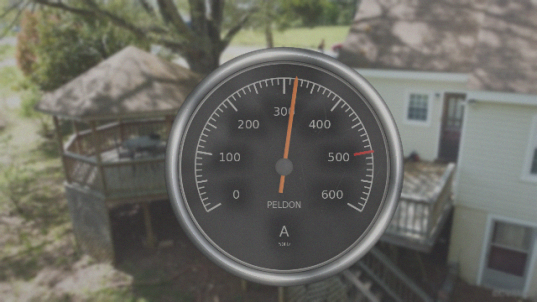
320; A
